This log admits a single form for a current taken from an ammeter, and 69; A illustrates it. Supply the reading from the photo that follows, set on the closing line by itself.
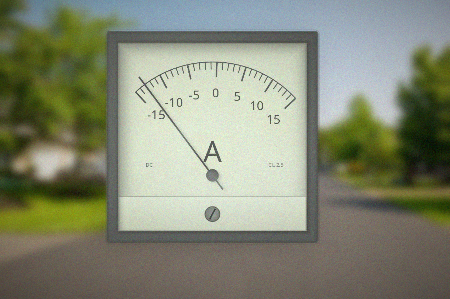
-13; A
